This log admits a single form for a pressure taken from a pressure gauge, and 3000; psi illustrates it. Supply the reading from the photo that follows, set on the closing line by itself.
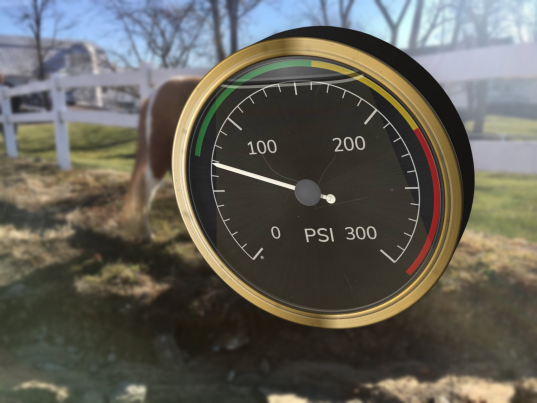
70; psi
